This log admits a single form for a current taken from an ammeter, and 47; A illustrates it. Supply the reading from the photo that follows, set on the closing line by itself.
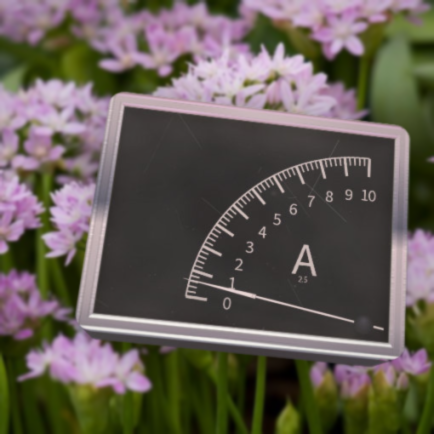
0.6; A
